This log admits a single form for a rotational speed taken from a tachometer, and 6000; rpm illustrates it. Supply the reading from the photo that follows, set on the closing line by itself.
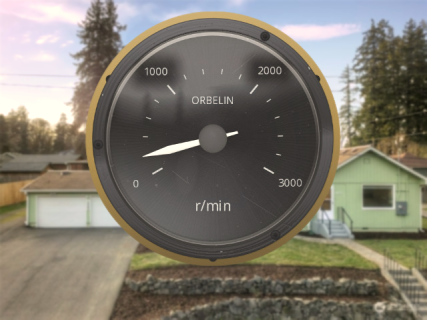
200; rpm
